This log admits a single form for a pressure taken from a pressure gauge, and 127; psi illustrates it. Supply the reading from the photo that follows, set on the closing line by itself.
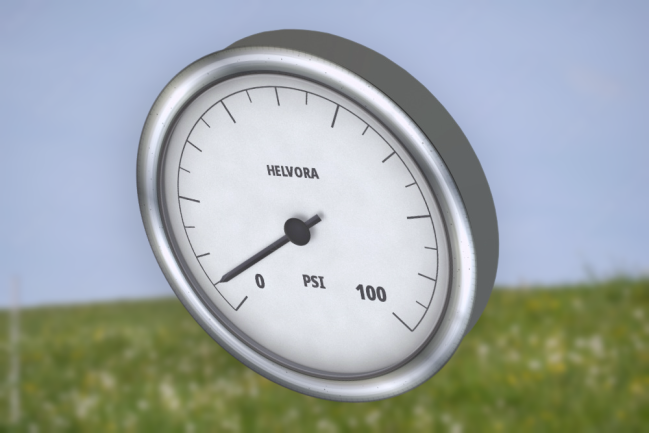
5; psi
